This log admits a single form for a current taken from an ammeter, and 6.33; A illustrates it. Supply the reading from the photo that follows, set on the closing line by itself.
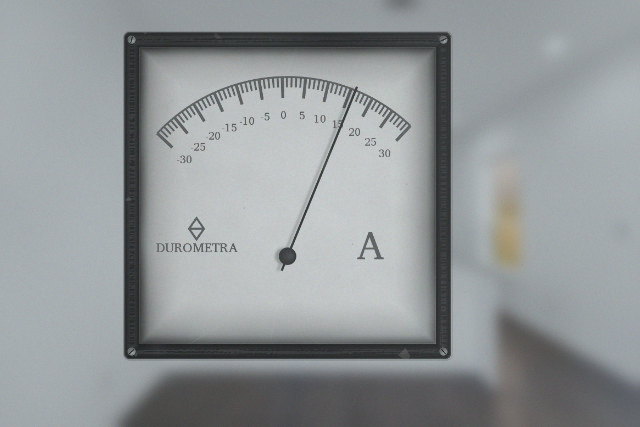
16; A
